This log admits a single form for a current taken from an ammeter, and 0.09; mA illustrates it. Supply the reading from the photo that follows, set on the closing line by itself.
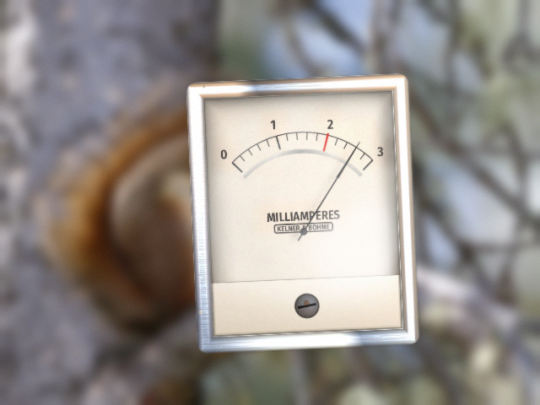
2.6; mA
